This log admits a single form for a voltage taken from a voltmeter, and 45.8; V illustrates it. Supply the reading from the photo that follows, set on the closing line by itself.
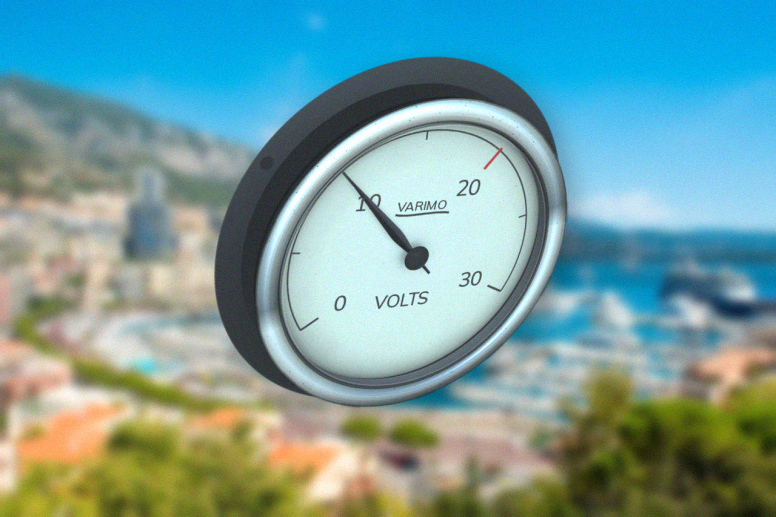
10; V
